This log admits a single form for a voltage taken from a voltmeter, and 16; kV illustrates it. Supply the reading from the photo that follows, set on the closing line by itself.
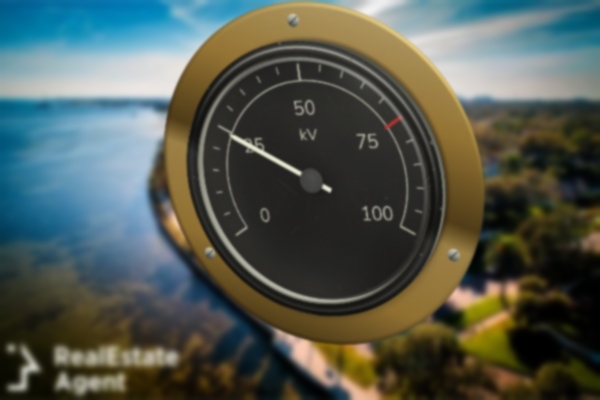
25; kV
